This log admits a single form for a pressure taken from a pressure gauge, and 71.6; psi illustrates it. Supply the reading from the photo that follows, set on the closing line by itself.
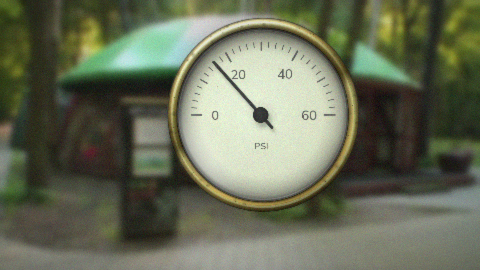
16; psi
